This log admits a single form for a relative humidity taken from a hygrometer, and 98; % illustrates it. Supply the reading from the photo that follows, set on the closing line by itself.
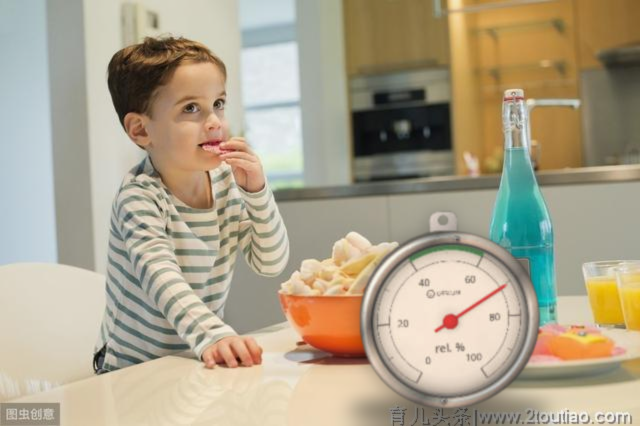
70; %
